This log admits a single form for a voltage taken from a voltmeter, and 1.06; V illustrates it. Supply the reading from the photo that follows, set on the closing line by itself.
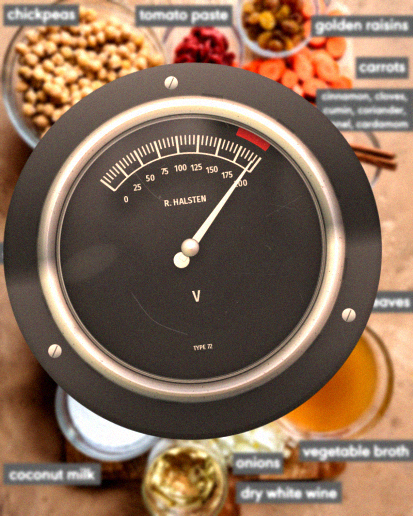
195; V
